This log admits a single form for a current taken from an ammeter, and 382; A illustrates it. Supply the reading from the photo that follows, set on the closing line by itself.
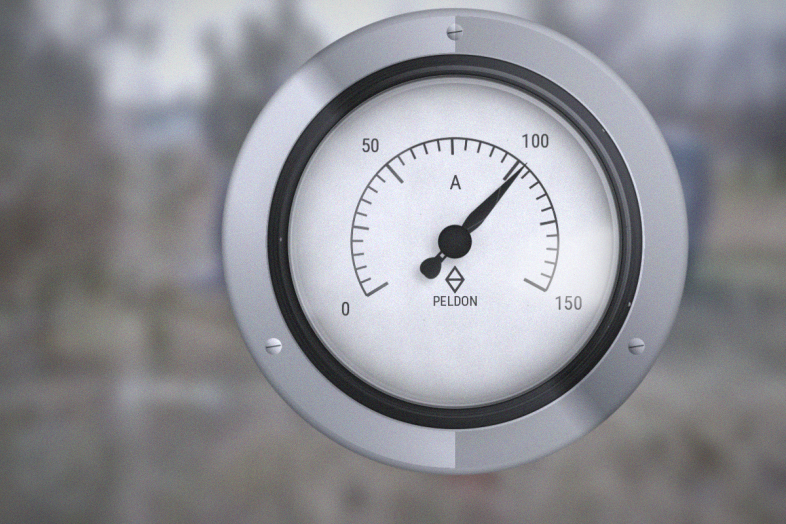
102.5; A
